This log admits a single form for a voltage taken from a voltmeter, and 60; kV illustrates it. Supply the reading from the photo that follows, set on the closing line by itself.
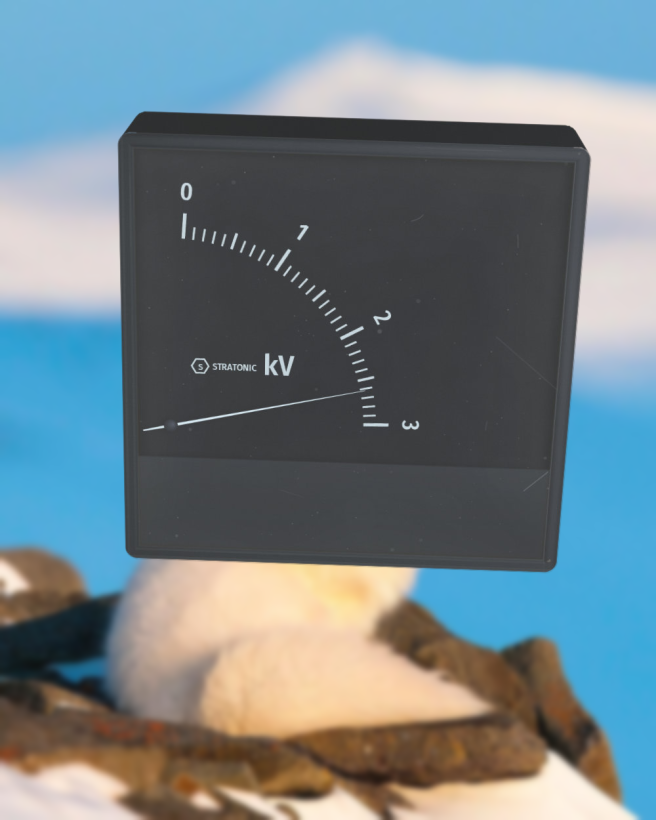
2.6; kV
